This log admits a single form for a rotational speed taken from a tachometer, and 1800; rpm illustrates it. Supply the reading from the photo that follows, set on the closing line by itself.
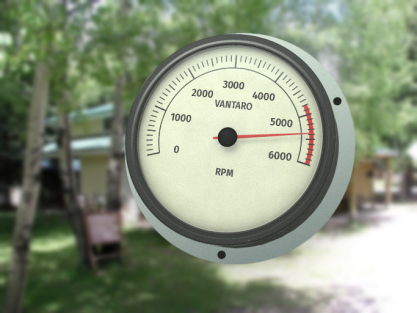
5400; rpm
